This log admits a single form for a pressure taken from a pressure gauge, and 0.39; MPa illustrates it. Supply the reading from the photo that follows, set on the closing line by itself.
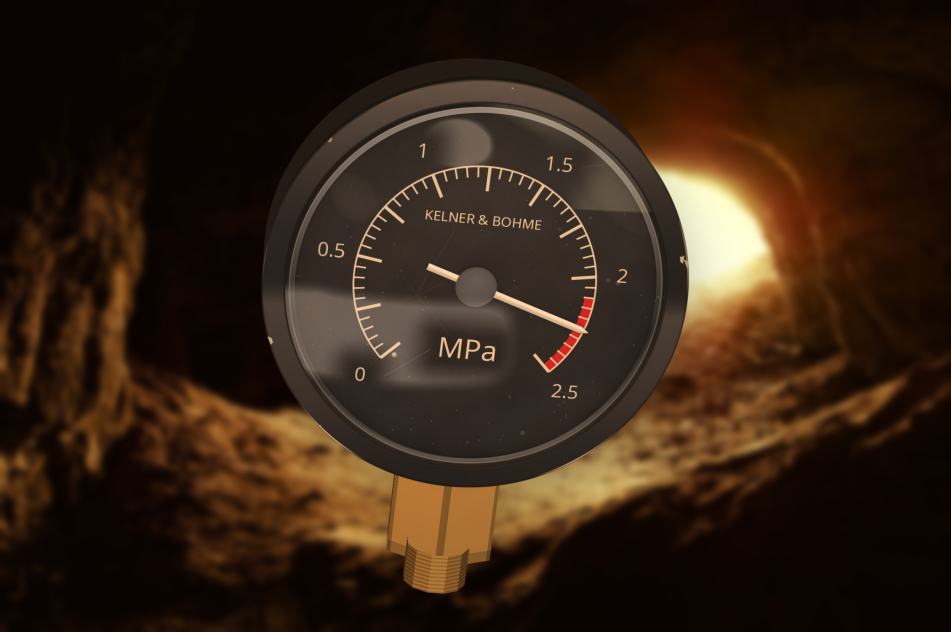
2.25; MPa
